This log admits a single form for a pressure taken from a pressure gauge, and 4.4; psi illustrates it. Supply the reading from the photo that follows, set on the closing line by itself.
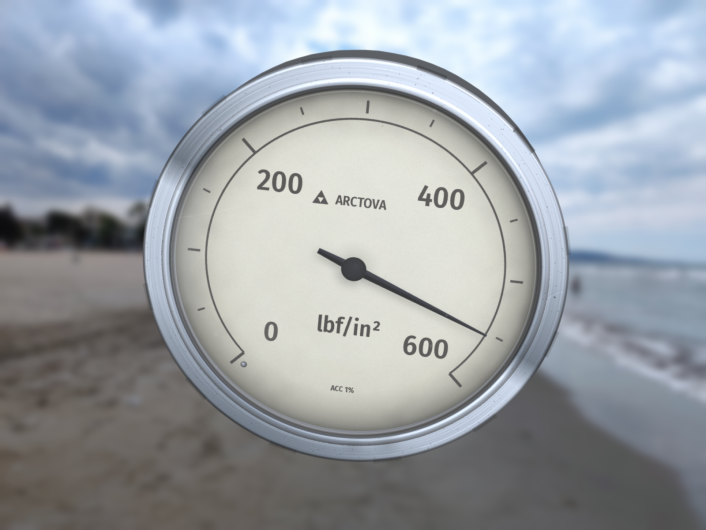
550; psi
